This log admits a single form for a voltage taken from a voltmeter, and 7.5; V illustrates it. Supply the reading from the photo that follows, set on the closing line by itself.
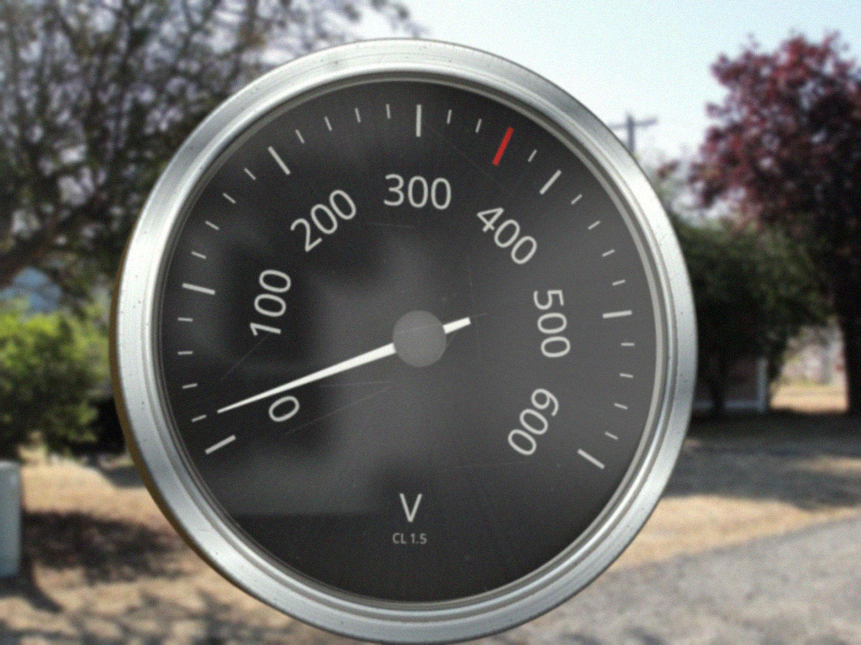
20; V
